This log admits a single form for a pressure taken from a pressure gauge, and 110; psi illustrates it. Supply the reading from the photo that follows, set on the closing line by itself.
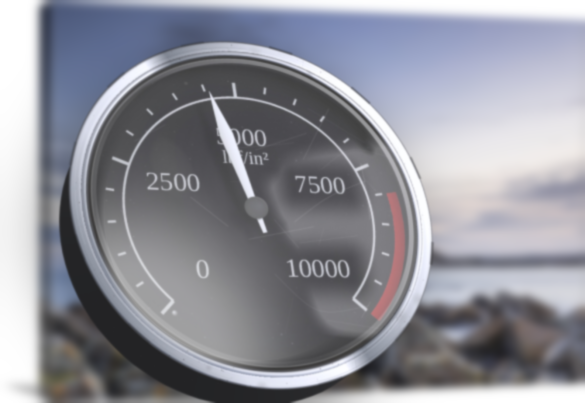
4500; psi
